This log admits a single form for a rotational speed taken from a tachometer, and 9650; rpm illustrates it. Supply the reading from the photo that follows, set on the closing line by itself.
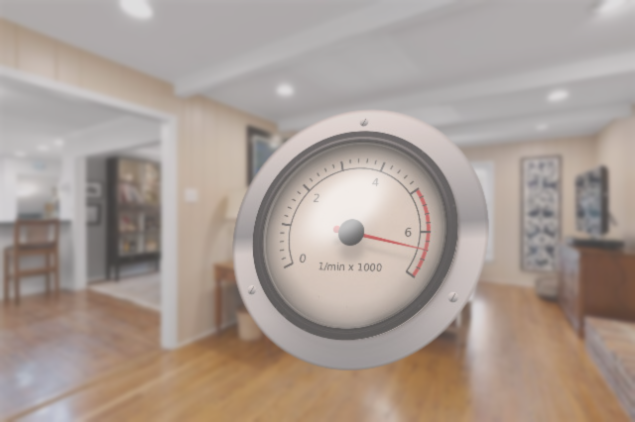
6400; rpm
